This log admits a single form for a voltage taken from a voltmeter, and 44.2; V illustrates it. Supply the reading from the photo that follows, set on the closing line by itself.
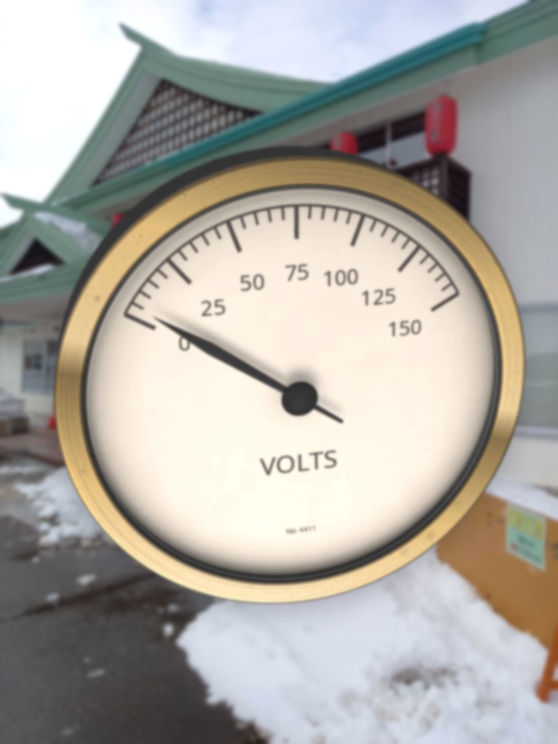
5; V
